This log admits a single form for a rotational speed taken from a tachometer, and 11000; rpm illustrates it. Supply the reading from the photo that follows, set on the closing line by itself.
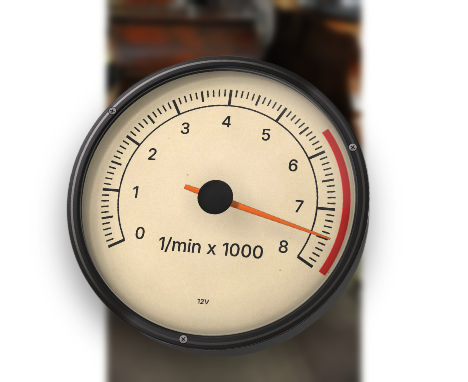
7500; rpm
